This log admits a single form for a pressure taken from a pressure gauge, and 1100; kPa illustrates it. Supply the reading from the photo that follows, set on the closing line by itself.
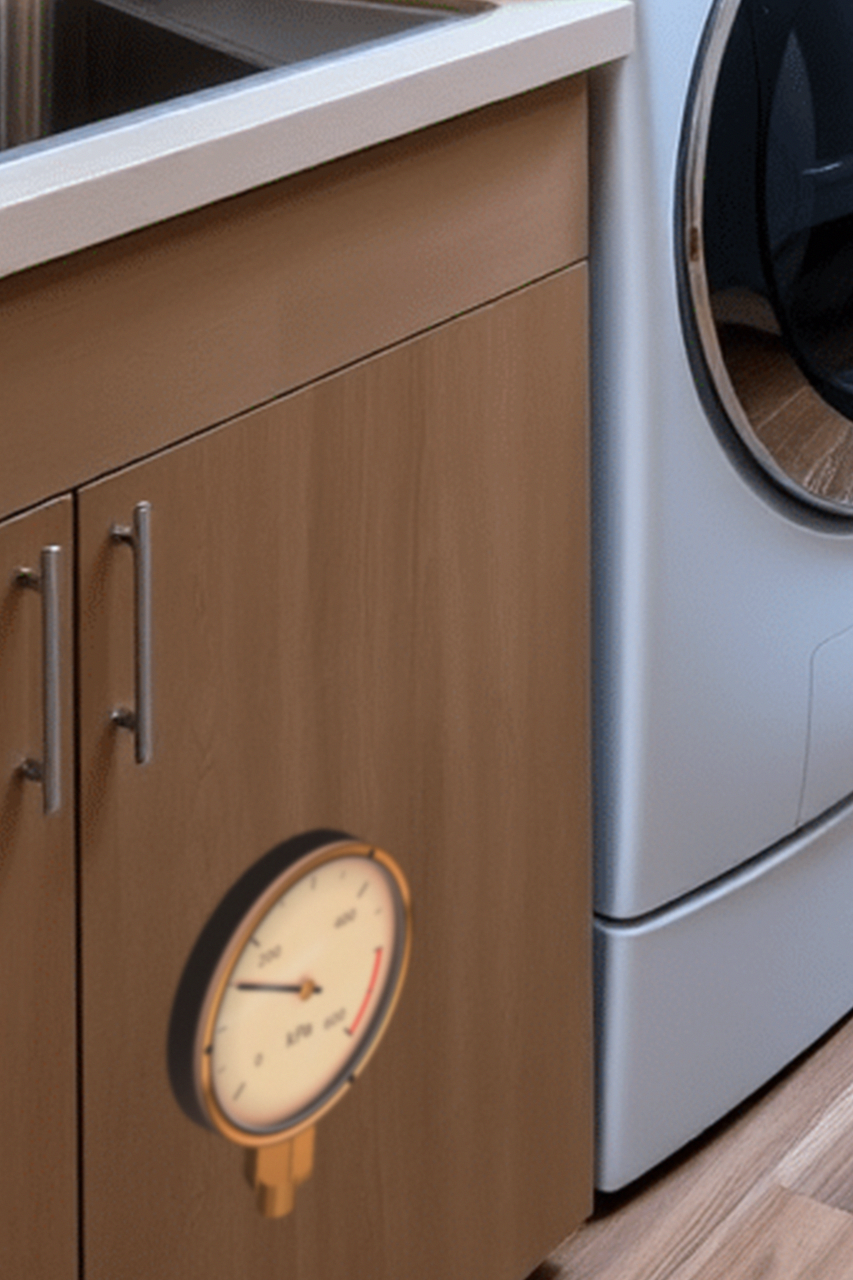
150; kPa
